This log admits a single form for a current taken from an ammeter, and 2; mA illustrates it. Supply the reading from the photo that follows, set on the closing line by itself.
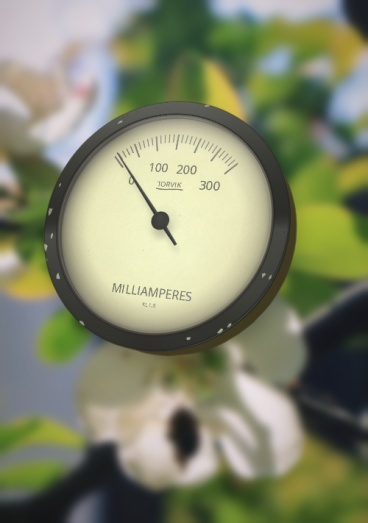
10; mA
